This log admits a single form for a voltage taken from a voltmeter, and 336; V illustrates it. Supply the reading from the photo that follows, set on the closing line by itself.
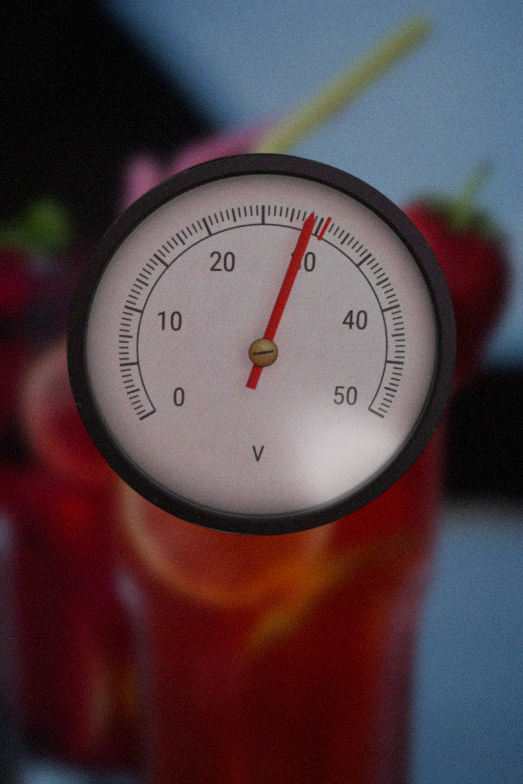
29; V
